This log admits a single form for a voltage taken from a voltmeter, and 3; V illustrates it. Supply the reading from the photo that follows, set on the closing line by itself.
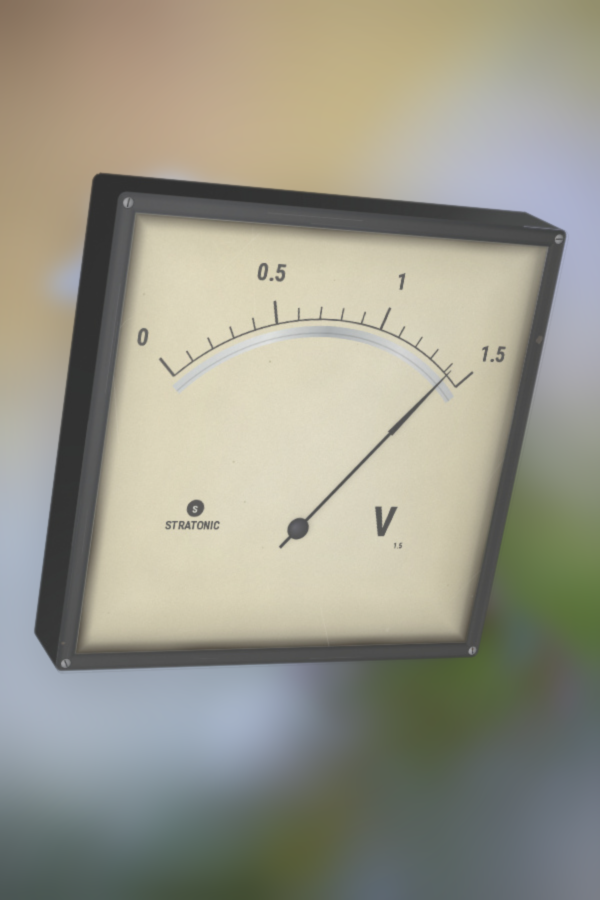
1.4; V
